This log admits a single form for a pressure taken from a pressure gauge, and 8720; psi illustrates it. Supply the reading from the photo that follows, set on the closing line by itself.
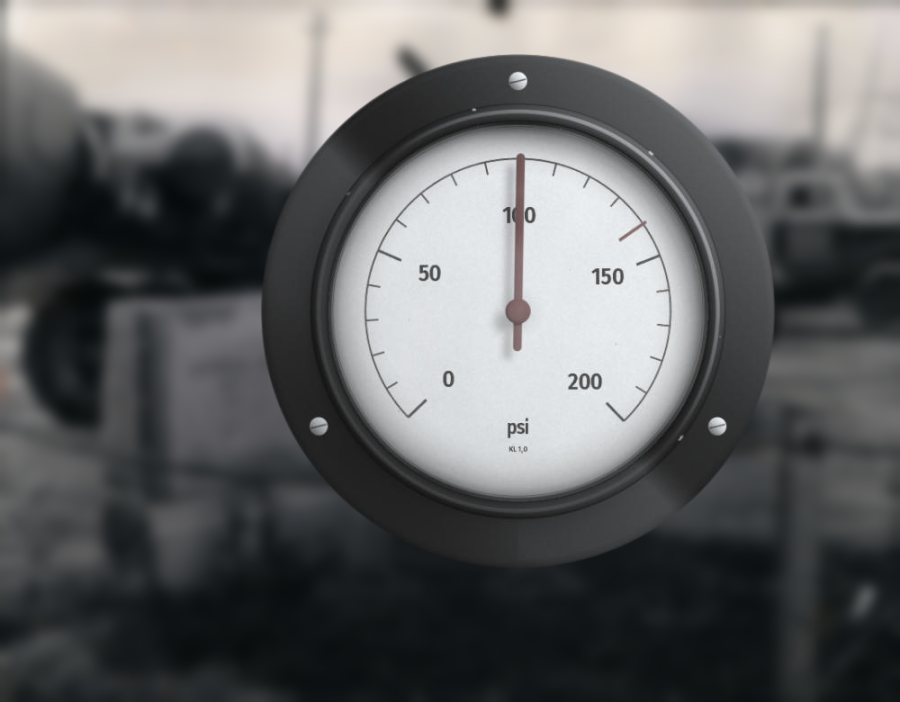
100; psi
